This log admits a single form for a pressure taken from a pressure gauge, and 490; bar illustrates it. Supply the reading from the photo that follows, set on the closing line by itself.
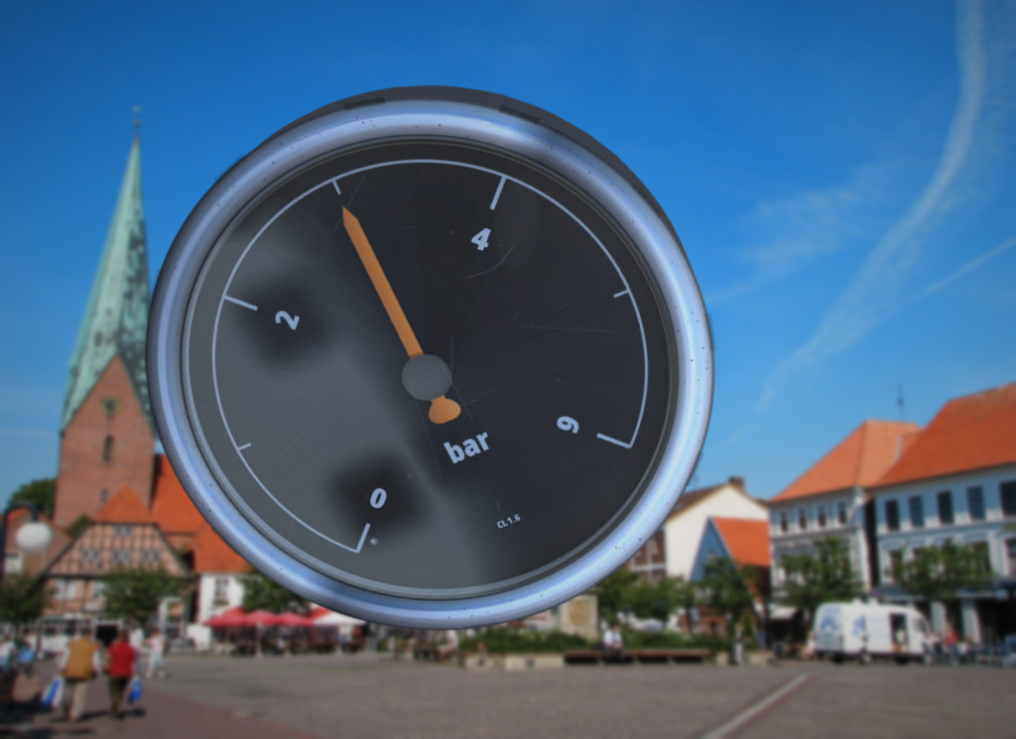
3; bar
